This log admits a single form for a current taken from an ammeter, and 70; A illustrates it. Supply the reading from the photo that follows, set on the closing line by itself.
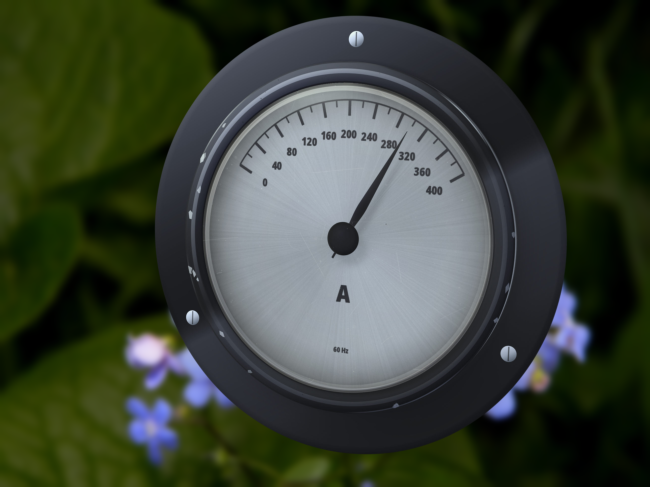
300; A
